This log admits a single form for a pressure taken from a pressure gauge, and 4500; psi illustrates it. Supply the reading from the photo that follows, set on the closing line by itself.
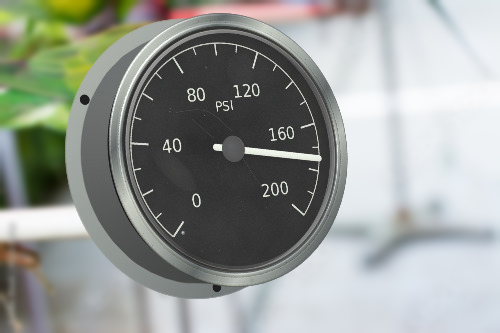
175; psi
